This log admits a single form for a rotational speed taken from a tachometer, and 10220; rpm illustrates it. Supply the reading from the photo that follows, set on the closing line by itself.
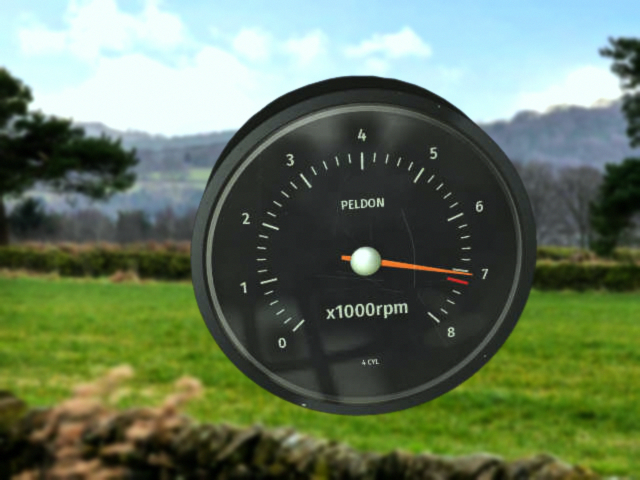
7000; rpm
